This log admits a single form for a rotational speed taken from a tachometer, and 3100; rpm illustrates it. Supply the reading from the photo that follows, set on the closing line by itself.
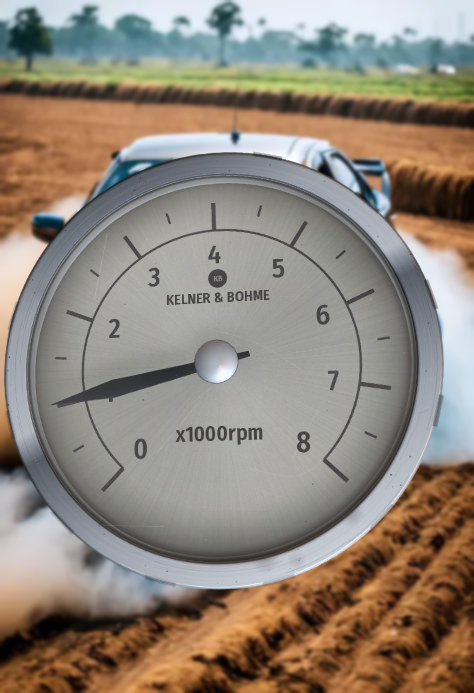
1000; rpm
